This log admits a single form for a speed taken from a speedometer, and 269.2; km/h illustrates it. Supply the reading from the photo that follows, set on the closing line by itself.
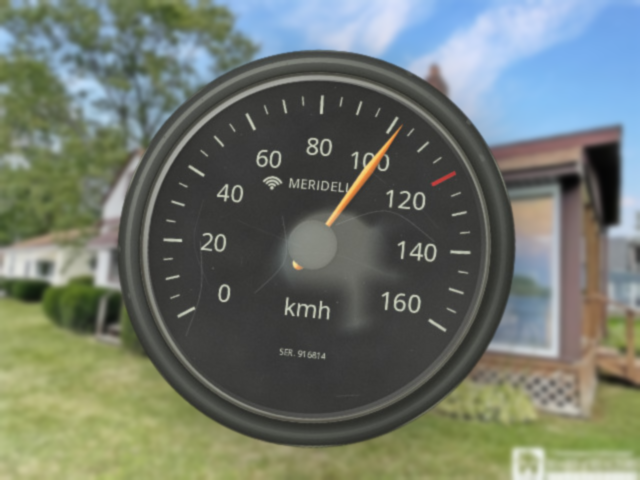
102.5; km/h
